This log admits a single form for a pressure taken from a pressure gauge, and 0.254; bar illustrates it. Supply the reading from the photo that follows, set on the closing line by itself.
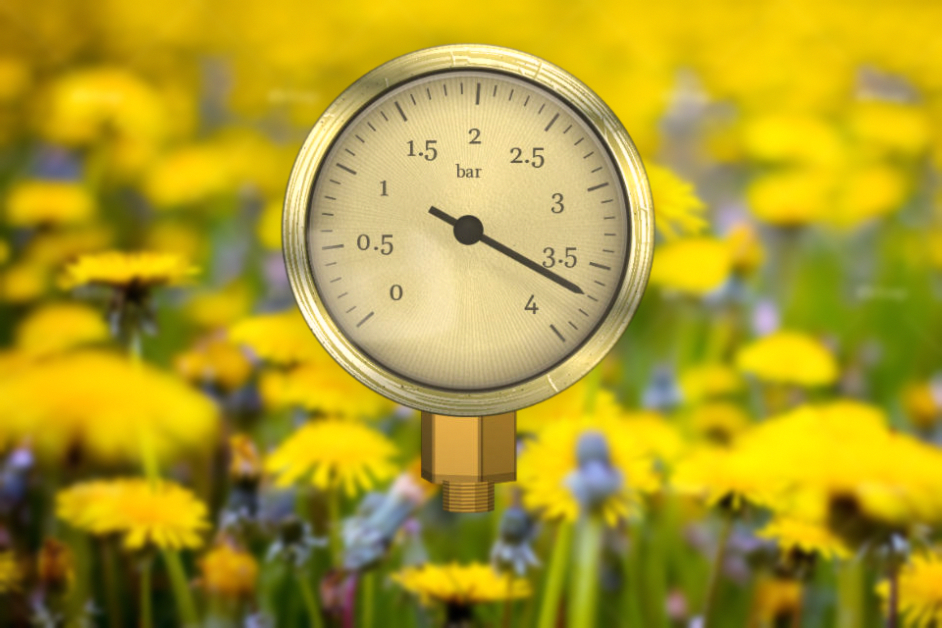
3.7; bar
